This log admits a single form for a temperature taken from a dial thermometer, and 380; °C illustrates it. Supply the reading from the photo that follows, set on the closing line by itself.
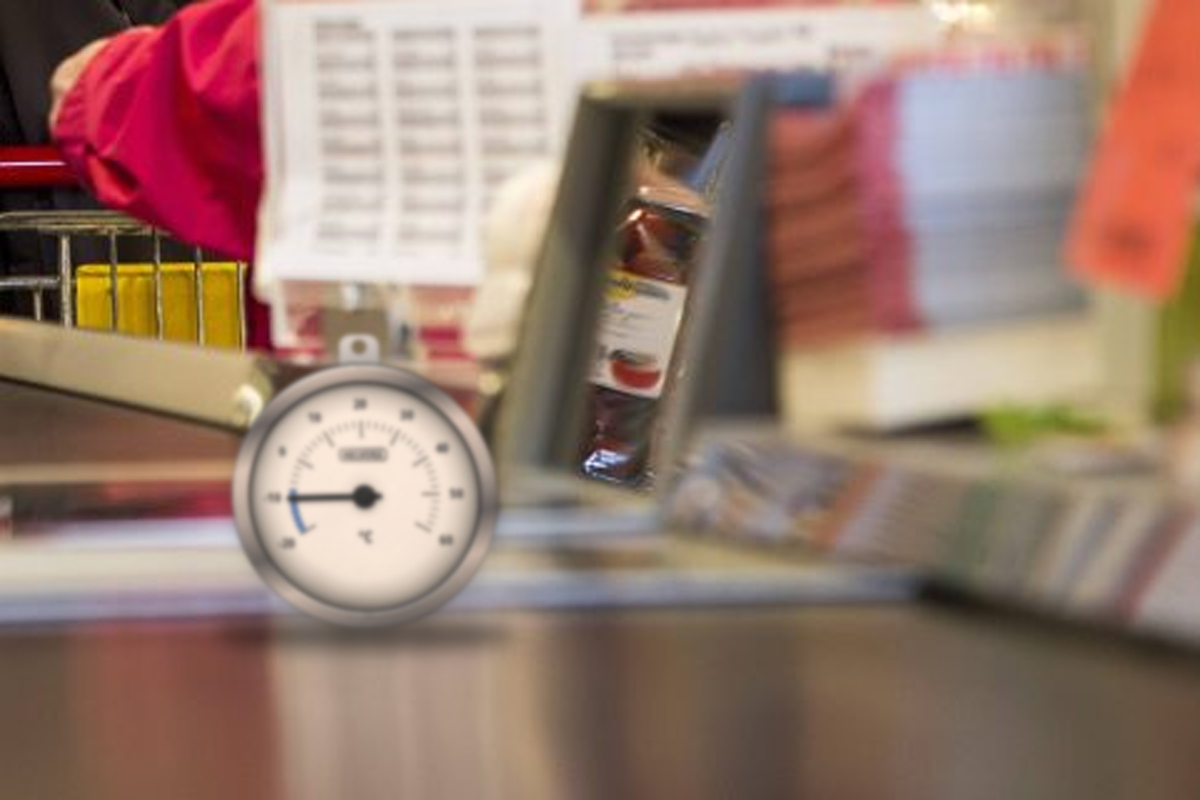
-10; °C
